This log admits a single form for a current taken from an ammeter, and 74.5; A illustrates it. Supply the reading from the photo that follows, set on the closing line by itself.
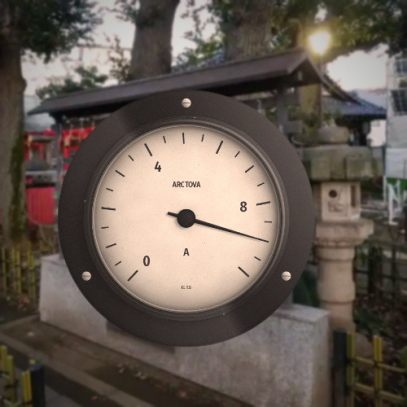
9; A
